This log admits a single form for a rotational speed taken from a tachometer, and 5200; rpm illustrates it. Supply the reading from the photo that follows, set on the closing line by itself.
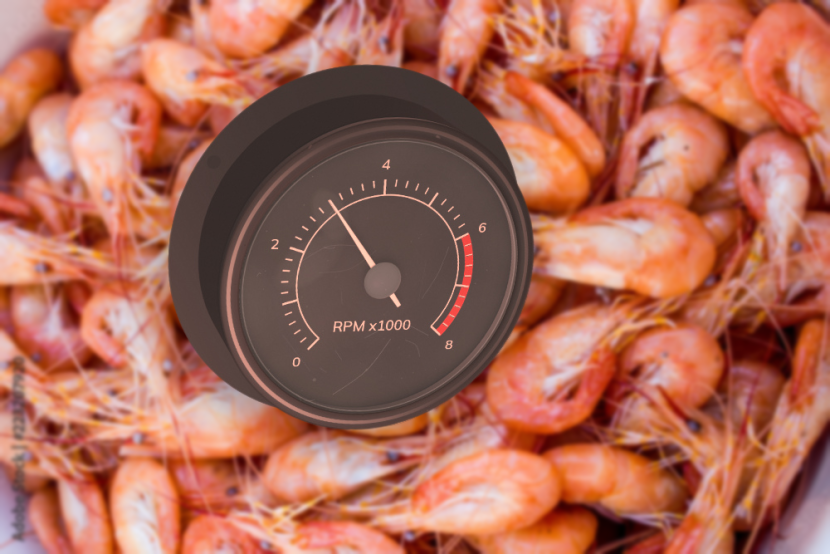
3000; rpm
